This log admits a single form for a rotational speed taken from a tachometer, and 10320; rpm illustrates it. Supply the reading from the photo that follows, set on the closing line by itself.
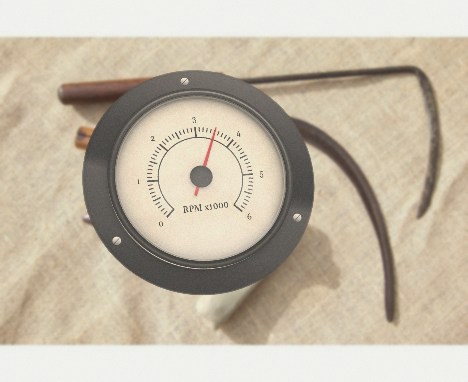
3500; rpm
